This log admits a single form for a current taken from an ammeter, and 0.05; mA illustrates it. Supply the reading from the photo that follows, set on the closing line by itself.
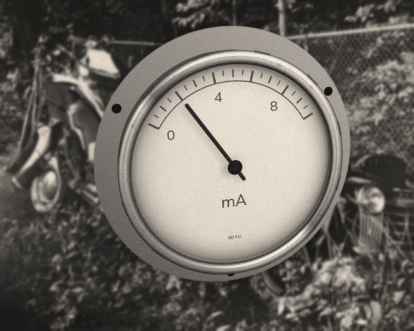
2; mA
